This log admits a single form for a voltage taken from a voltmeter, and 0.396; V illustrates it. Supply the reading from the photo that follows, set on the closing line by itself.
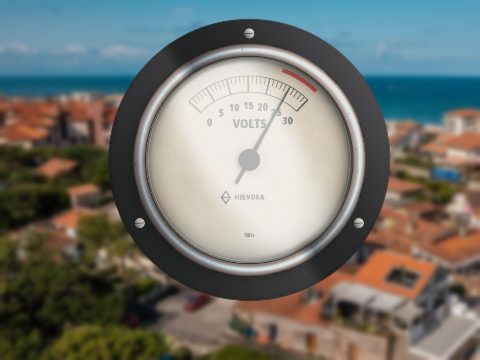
25; V
